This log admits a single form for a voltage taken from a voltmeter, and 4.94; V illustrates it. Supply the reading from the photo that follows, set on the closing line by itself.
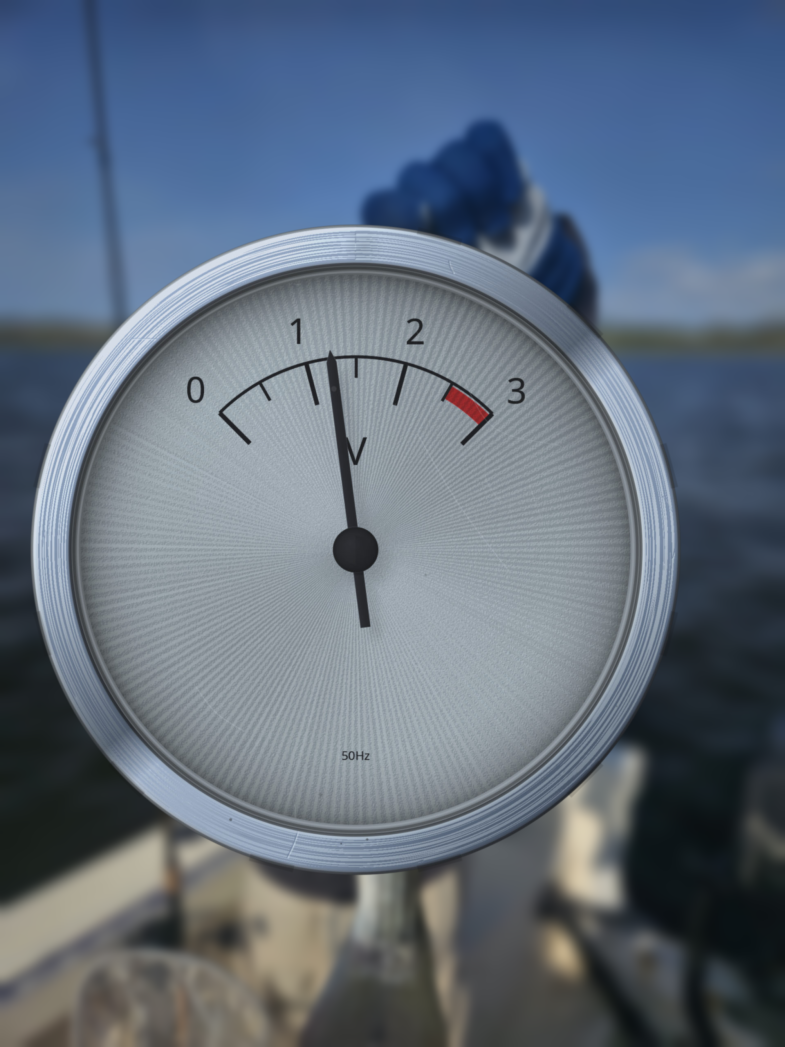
1.25; V
